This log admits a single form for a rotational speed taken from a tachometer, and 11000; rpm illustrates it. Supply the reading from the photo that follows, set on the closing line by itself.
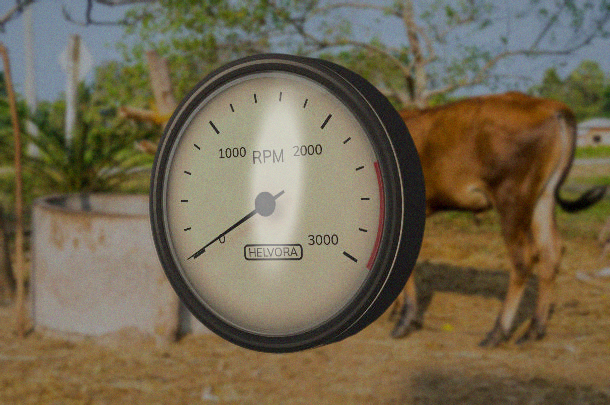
0; rpm
